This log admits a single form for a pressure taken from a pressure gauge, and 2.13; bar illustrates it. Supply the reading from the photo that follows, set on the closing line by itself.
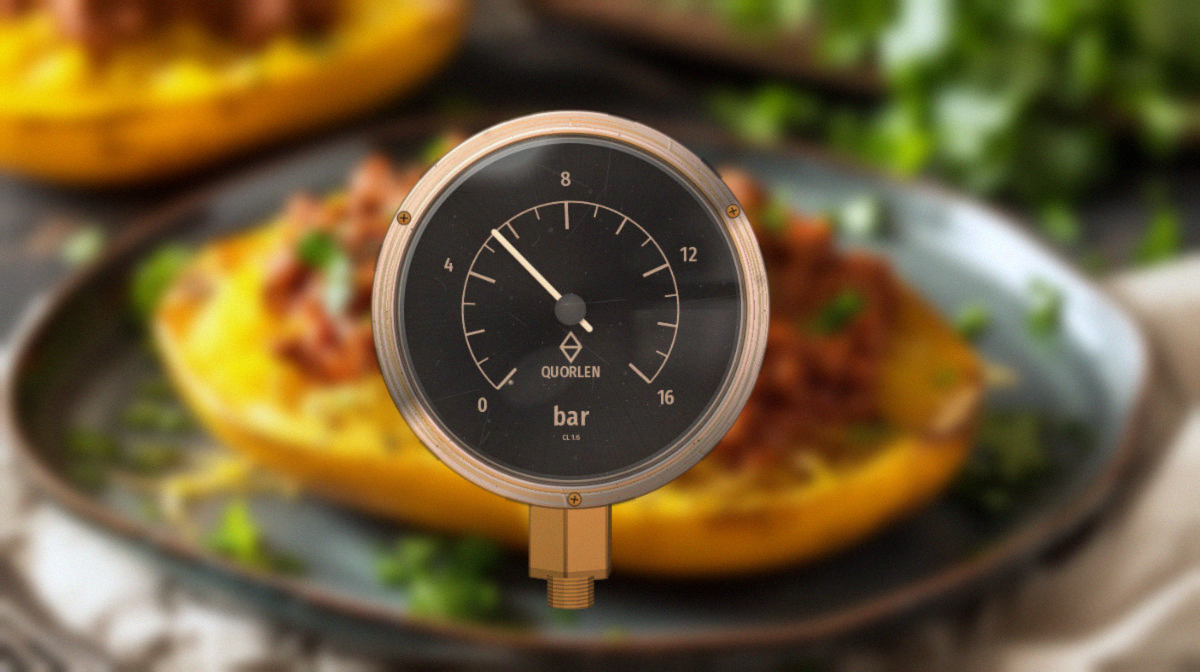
5.5; bar
